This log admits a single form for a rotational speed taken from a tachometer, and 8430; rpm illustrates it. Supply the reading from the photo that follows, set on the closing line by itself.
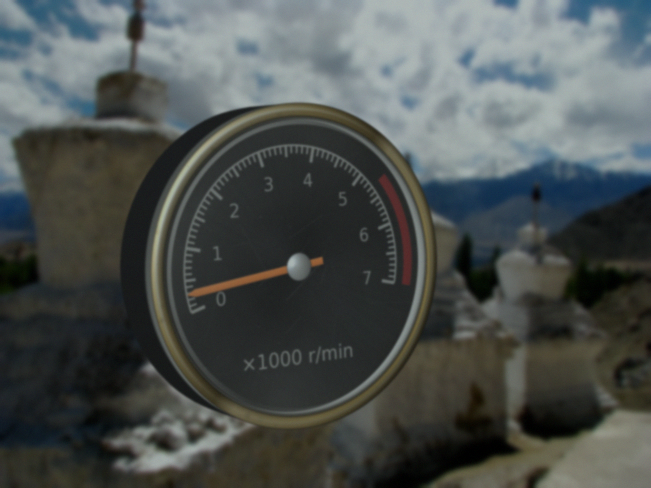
300; rpm
